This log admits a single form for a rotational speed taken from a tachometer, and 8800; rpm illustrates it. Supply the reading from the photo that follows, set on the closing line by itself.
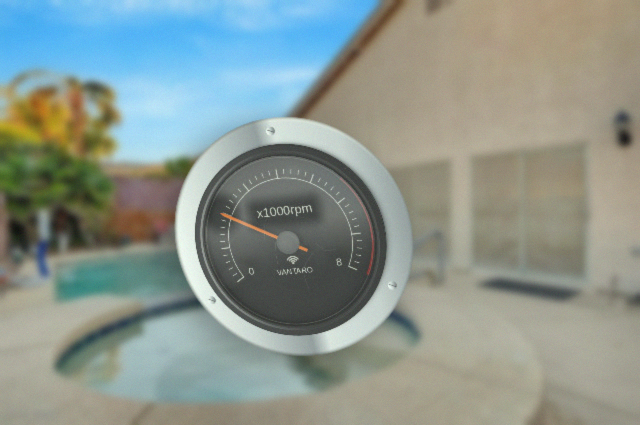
2000; rpm
